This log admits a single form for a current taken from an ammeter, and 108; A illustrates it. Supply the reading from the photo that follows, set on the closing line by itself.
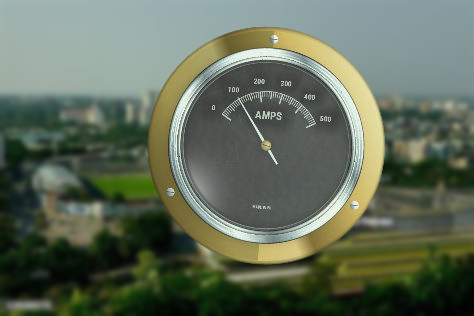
100; A
